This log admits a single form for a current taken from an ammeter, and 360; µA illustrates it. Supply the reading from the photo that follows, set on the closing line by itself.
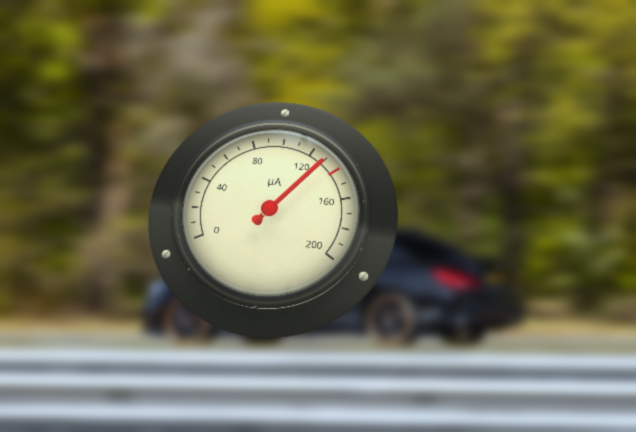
130; µA
